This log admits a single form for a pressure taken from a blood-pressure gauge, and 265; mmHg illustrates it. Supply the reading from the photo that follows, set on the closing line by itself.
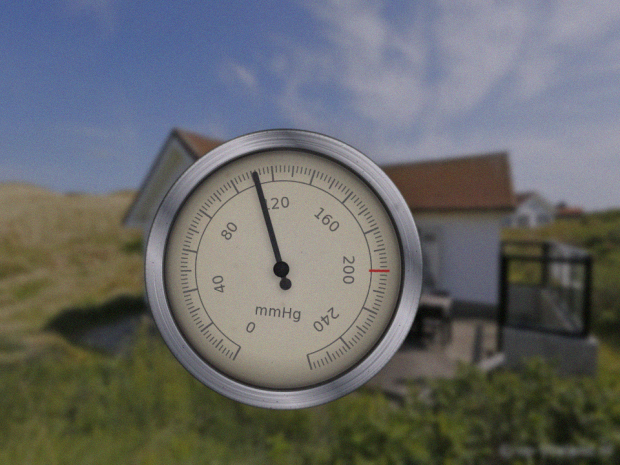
112; mmHg
